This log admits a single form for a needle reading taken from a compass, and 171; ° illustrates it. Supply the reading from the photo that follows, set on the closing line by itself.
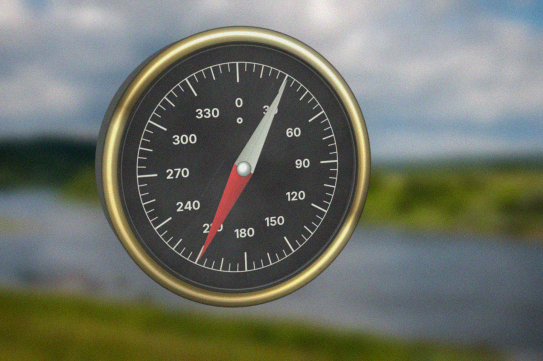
210; °
